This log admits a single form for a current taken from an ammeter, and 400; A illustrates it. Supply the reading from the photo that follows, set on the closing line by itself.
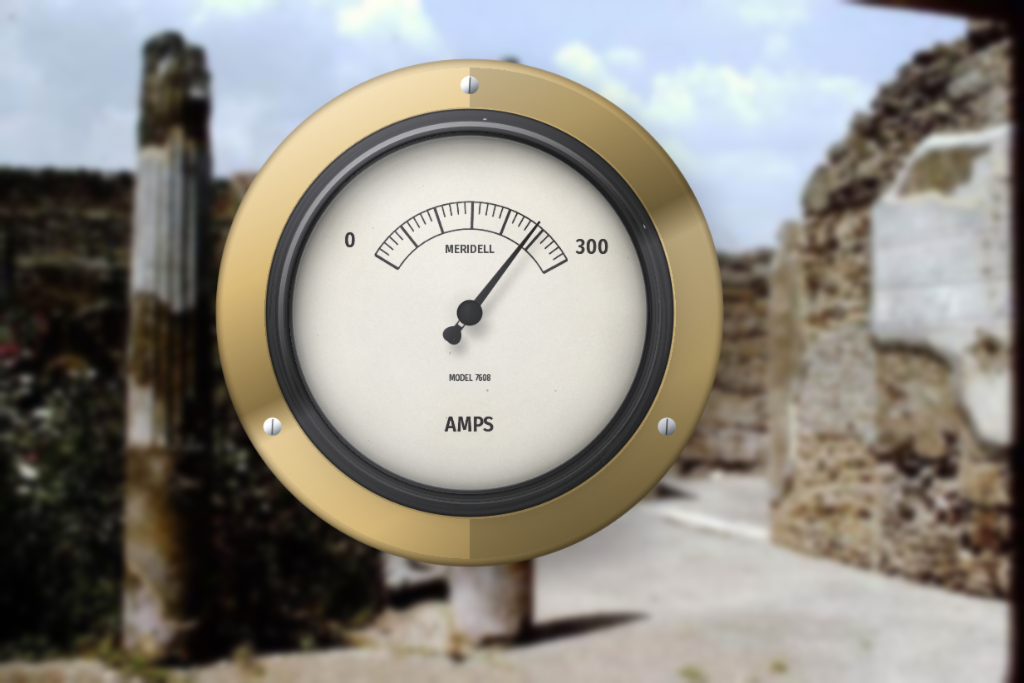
240; A
